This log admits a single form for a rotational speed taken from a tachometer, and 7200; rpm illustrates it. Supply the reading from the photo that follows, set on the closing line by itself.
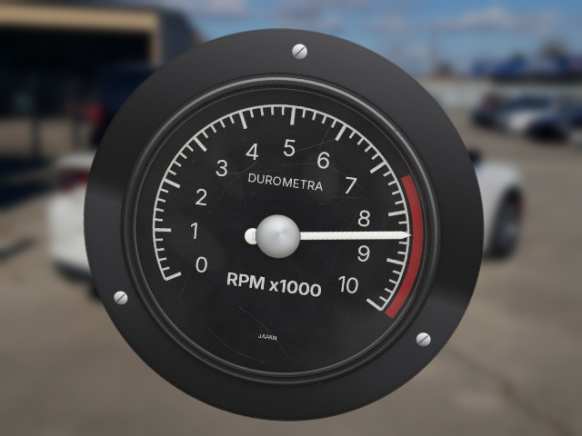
8400; rpm
